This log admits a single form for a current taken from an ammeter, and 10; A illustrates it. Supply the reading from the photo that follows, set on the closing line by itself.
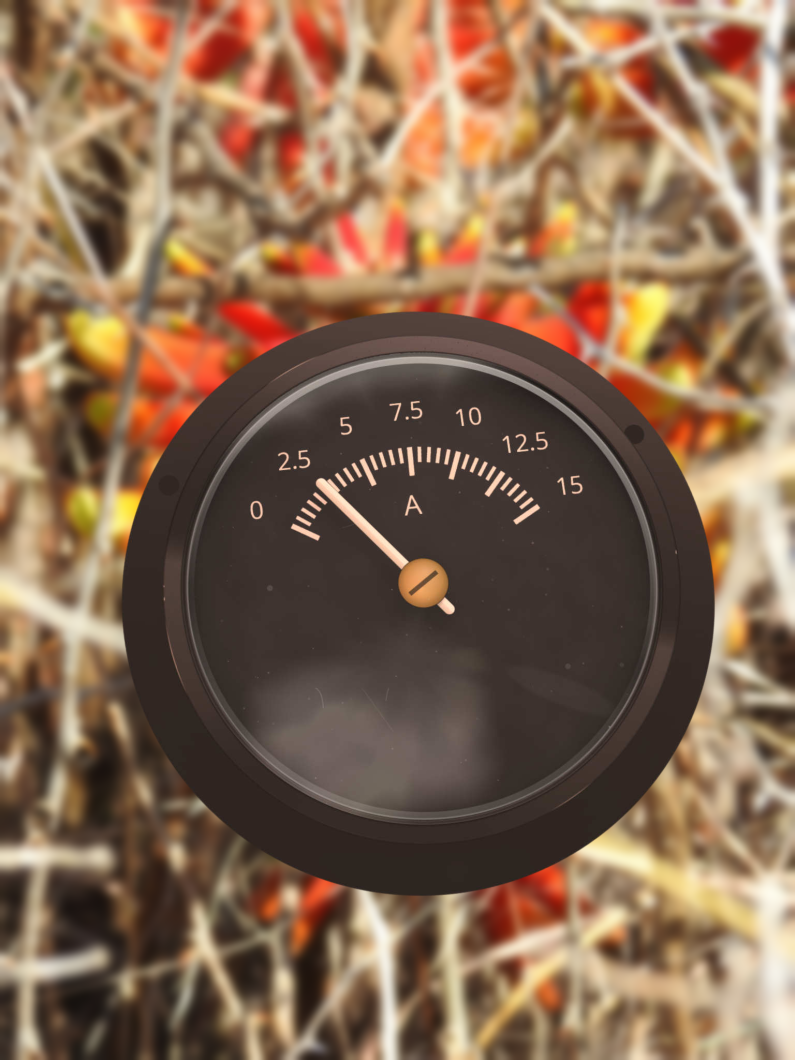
2.5; A
